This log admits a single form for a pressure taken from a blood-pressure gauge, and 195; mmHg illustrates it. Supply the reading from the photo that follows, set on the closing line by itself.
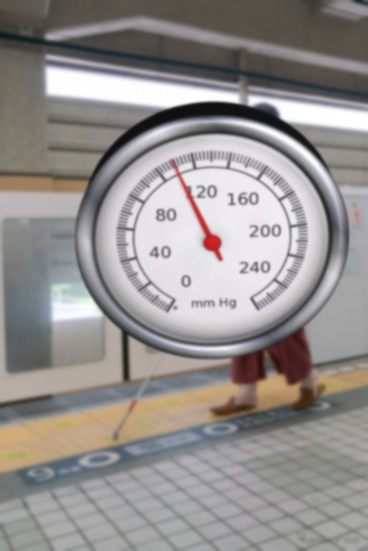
110; mmHg
